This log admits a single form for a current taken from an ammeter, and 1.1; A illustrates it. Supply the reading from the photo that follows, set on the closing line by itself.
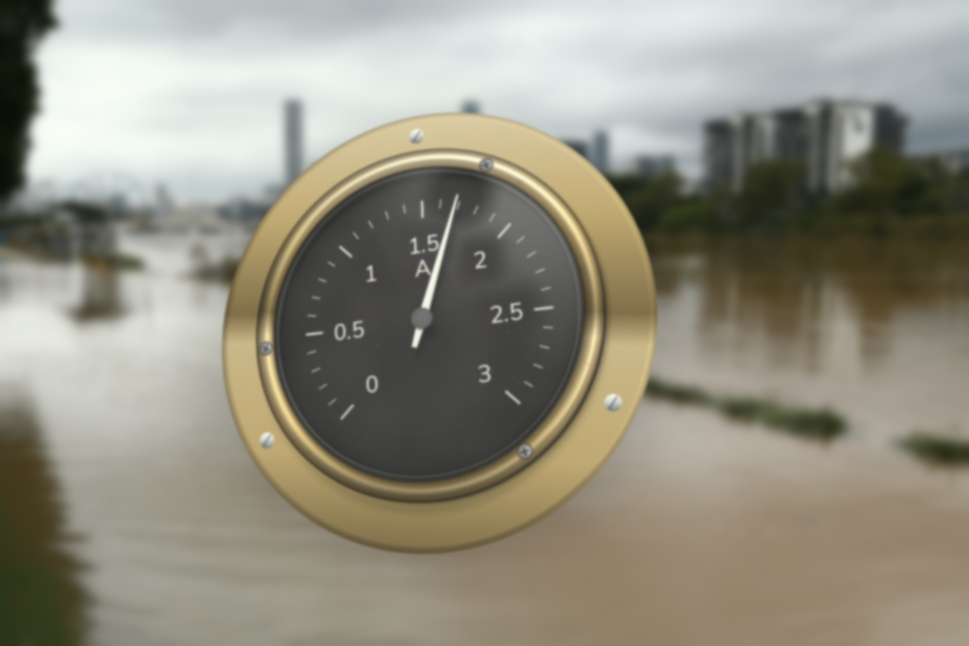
1.7; A
